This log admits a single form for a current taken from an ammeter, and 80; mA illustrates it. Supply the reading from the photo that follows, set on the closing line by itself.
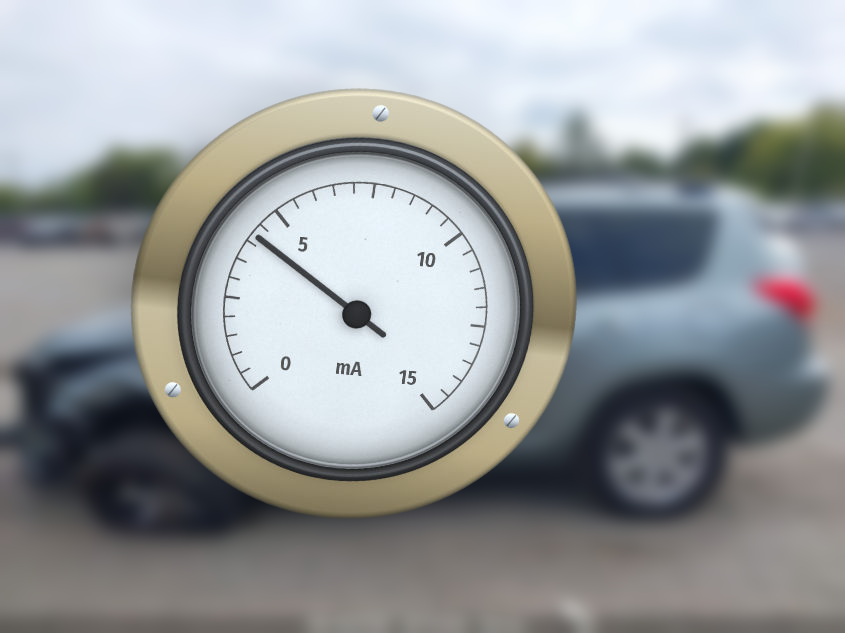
4.25; mA
